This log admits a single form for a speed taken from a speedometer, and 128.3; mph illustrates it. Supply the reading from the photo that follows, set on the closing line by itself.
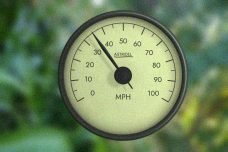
35; mph
